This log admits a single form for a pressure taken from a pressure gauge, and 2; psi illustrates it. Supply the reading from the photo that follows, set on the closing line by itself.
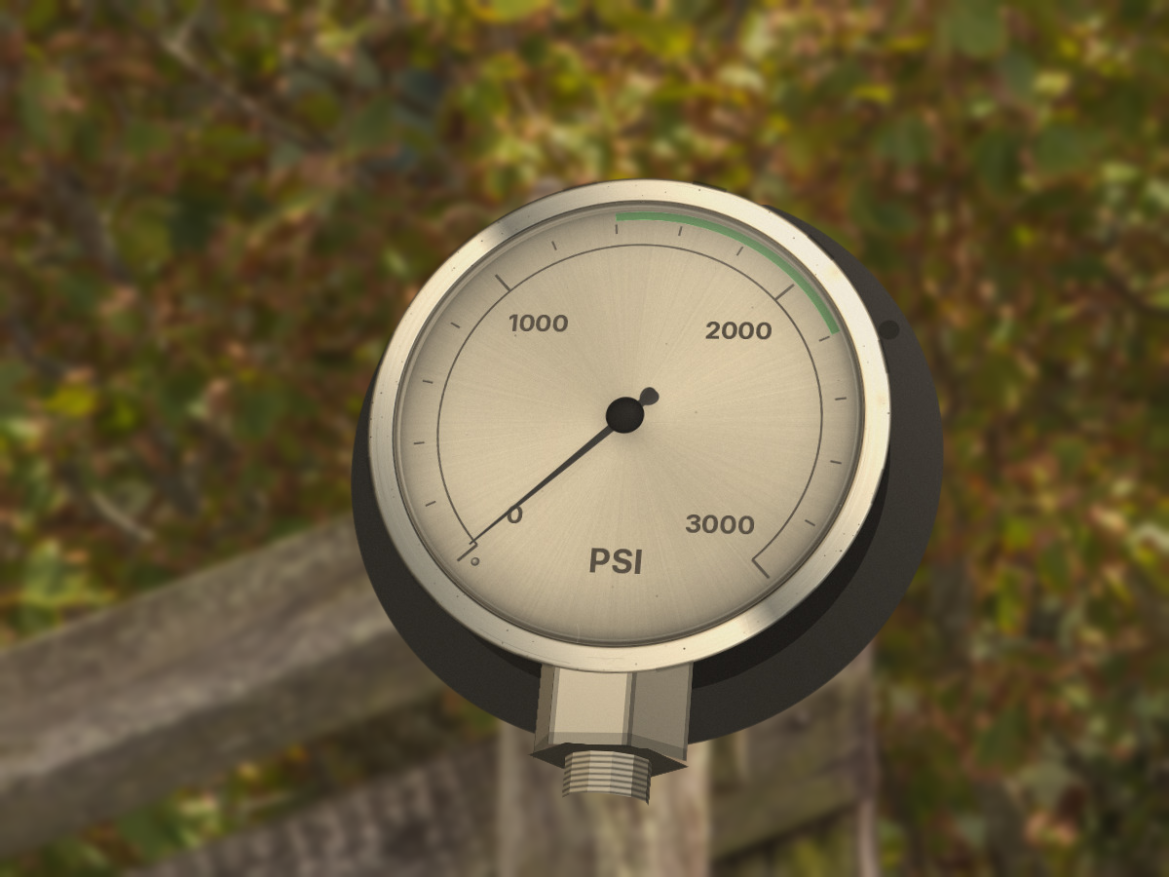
0; psi
